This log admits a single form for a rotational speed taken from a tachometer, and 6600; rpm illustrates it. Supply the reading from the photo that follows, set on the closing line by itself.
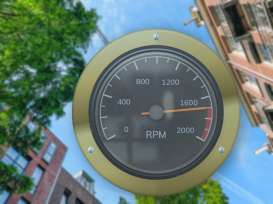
1700; rpm
